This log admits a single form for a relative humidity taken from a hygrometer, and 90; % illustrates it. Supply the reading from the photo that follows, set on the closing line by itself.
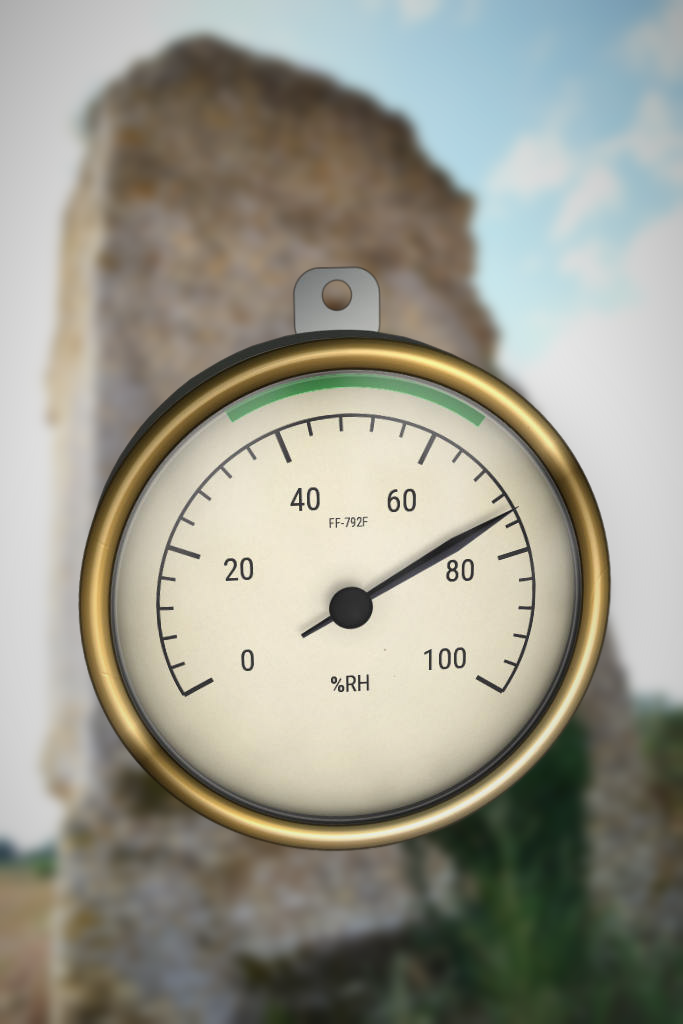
74; %
